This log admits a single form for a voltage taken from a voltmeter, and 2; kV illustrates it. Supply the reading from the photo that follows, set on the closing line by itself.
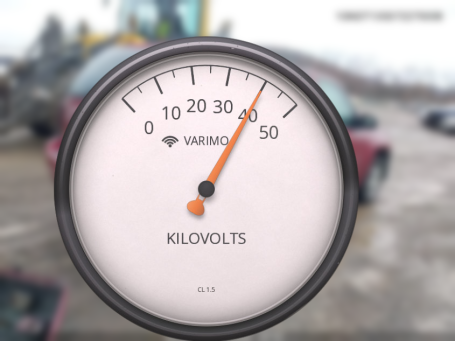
40; kV
